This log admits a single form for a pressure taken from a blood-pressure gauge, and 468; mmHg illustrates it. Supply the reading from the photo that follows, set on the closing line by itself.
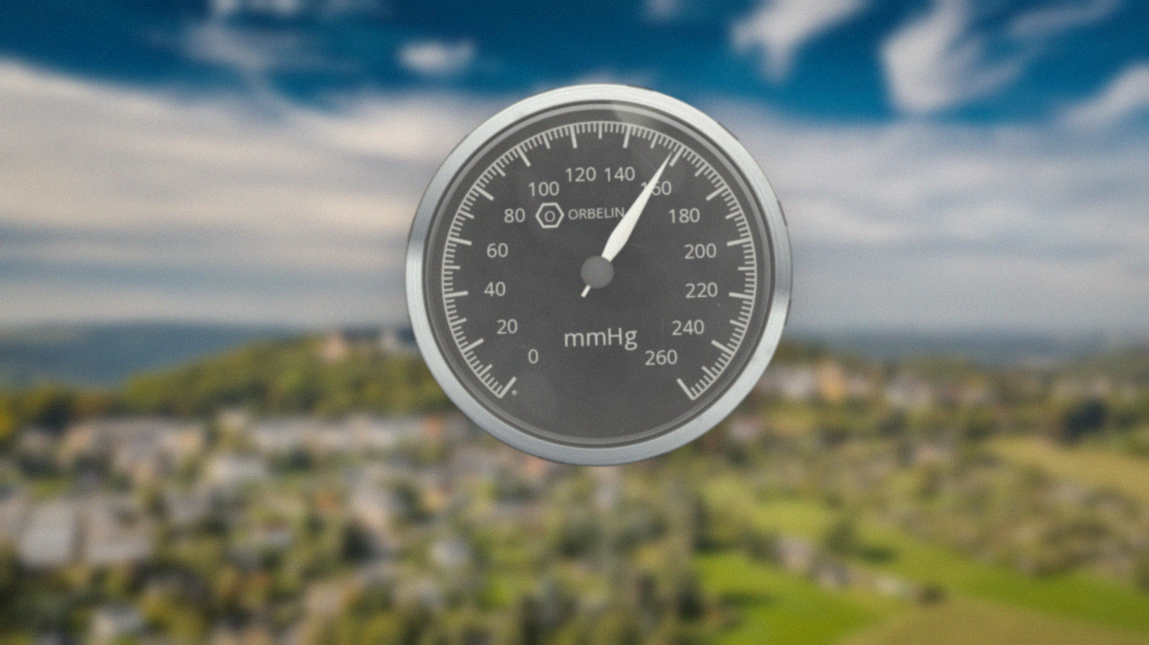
158; mmHg
